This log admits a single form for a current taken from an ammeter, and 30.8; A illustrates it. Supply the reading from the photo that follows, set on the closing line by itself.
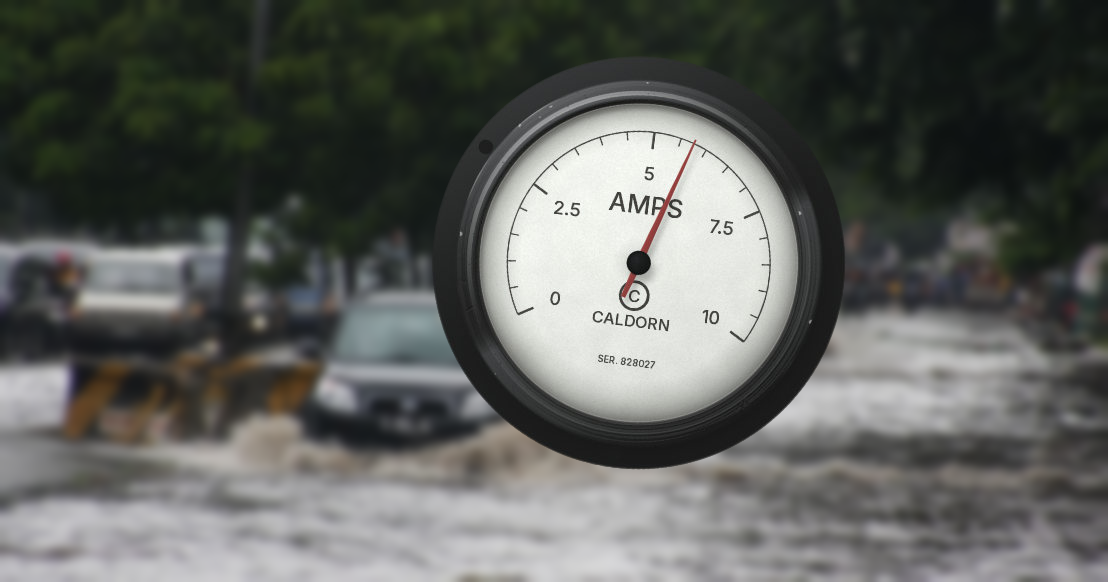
5.75; A
